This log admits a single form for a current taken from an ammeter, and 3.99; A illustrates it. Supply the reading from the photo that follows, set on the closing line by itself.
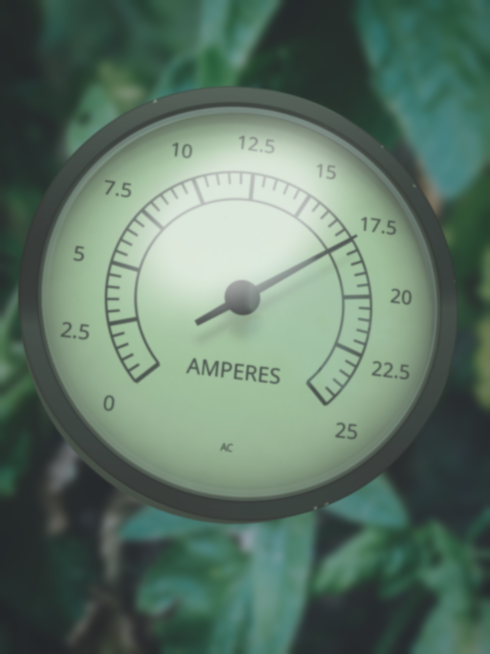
17.5; A
